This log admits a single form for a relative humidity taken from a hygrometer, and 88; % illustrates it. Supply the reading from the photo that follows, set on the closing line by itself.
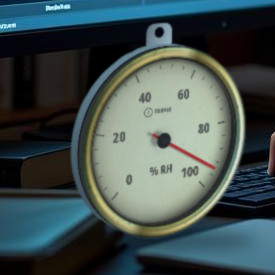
94; %
